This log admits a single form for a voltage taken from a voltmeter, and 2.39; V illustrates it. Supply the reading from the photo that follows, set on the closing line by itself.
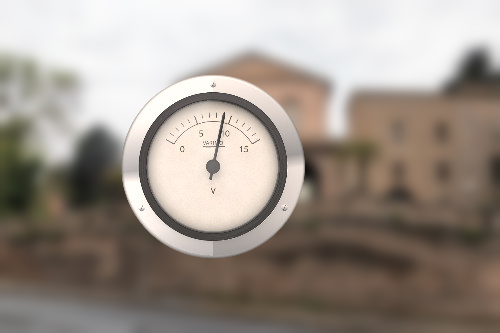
9; V
